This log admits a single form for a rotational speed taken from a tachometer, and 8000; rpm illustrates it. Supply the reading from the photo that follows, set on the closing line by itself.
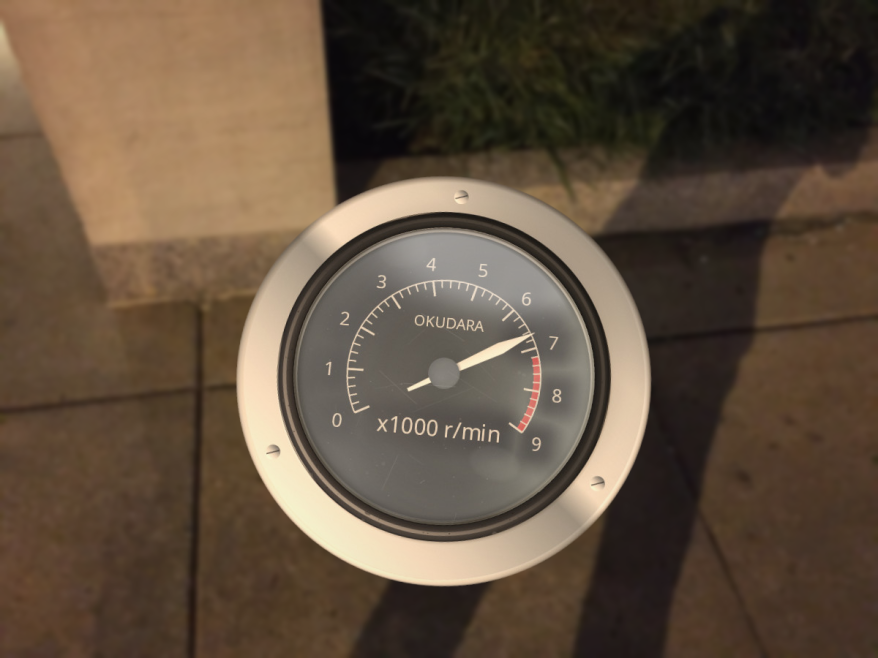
6700; rpm
